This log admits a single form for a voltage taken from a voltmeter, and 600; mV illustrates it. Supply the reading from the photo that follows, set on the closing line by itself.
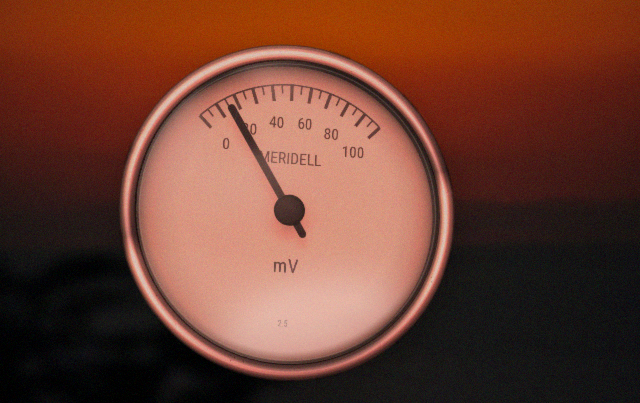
15; mV
